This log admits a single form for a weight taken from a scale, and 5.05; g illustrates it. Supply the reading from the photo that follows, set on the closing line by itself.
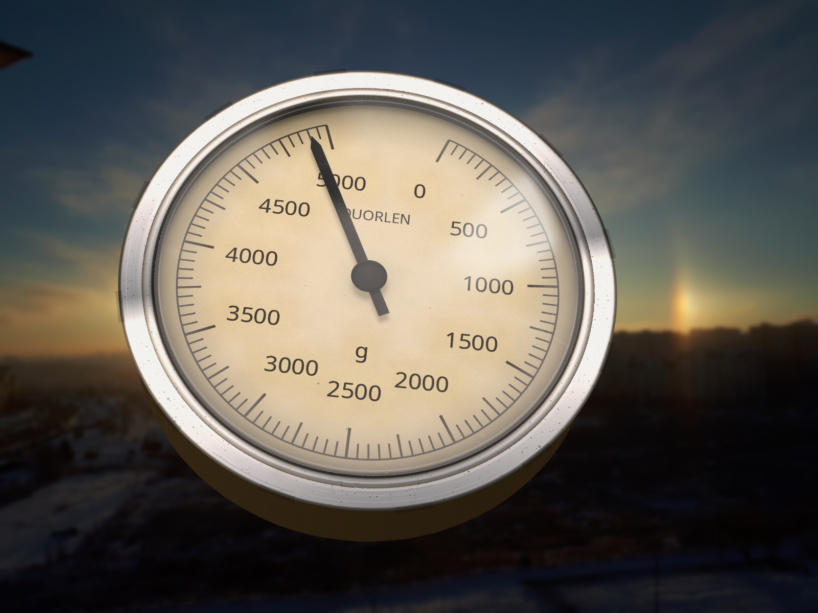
4900; g
